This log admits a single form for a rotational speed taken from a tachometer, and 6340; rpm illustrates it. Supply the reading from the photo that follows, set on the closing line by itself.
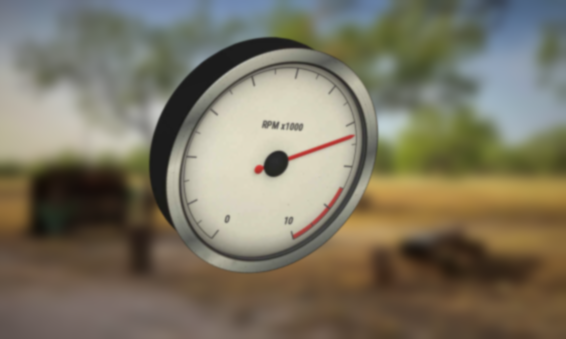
7250; rpm
